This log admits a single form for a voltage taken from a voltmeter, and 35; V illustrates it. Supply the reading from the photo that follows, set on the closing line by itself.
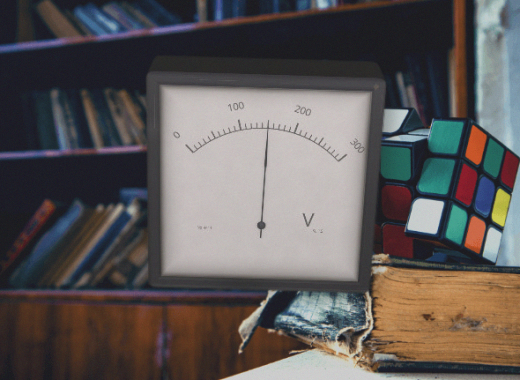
150; V
